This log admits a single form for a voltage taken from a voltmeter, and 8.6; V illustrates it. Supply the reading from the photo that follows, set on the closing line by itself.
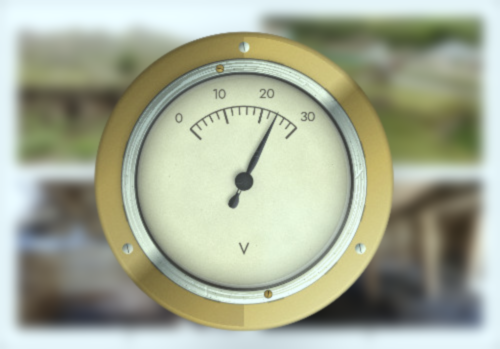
24; V
